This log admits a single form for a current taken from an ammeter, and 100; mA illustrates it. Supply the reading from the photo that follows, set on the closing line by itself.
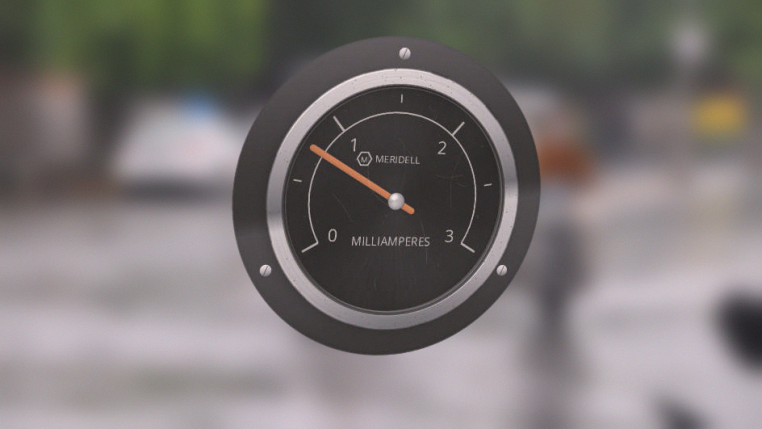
0.75; mA
